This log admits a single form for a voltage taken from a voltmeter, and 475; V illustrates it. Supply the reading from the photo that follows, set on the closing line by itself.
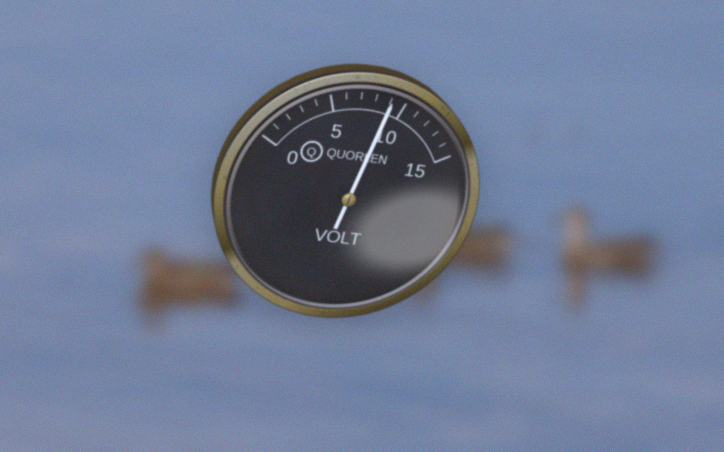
9; V
